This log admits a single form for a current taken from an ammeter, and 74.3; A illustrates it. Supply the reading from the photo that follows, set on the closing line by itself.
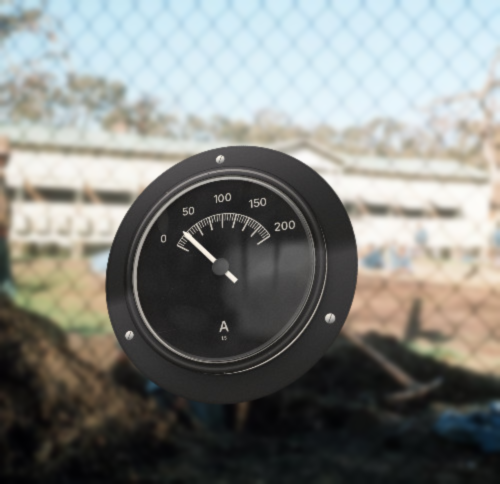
25; A
